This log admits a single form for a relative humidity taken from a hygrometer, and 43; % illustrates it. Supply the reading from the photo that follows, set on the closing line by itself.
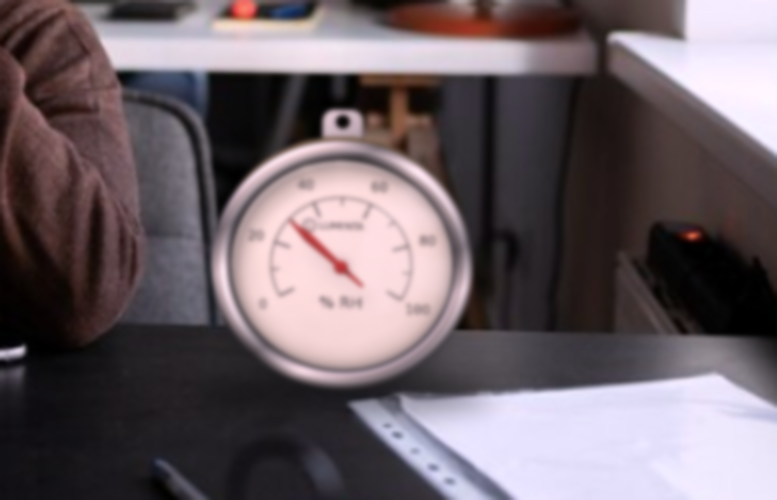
30; %
